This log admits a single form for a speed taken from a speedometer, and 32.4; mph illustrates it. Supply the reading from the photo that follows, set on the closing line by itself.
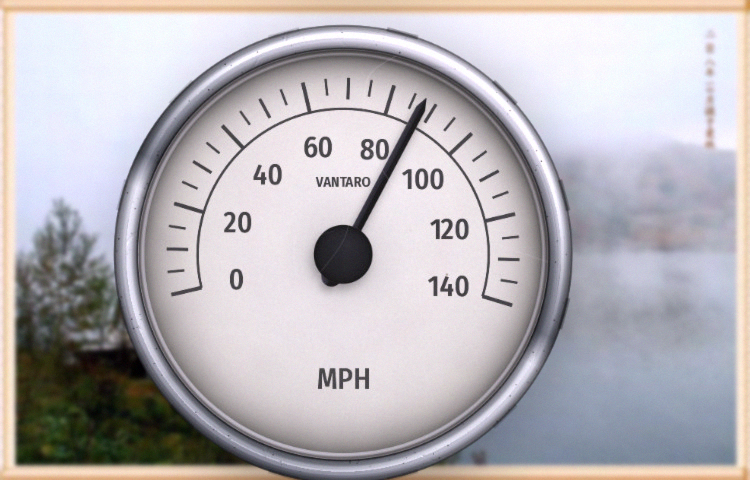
87.5; mph
